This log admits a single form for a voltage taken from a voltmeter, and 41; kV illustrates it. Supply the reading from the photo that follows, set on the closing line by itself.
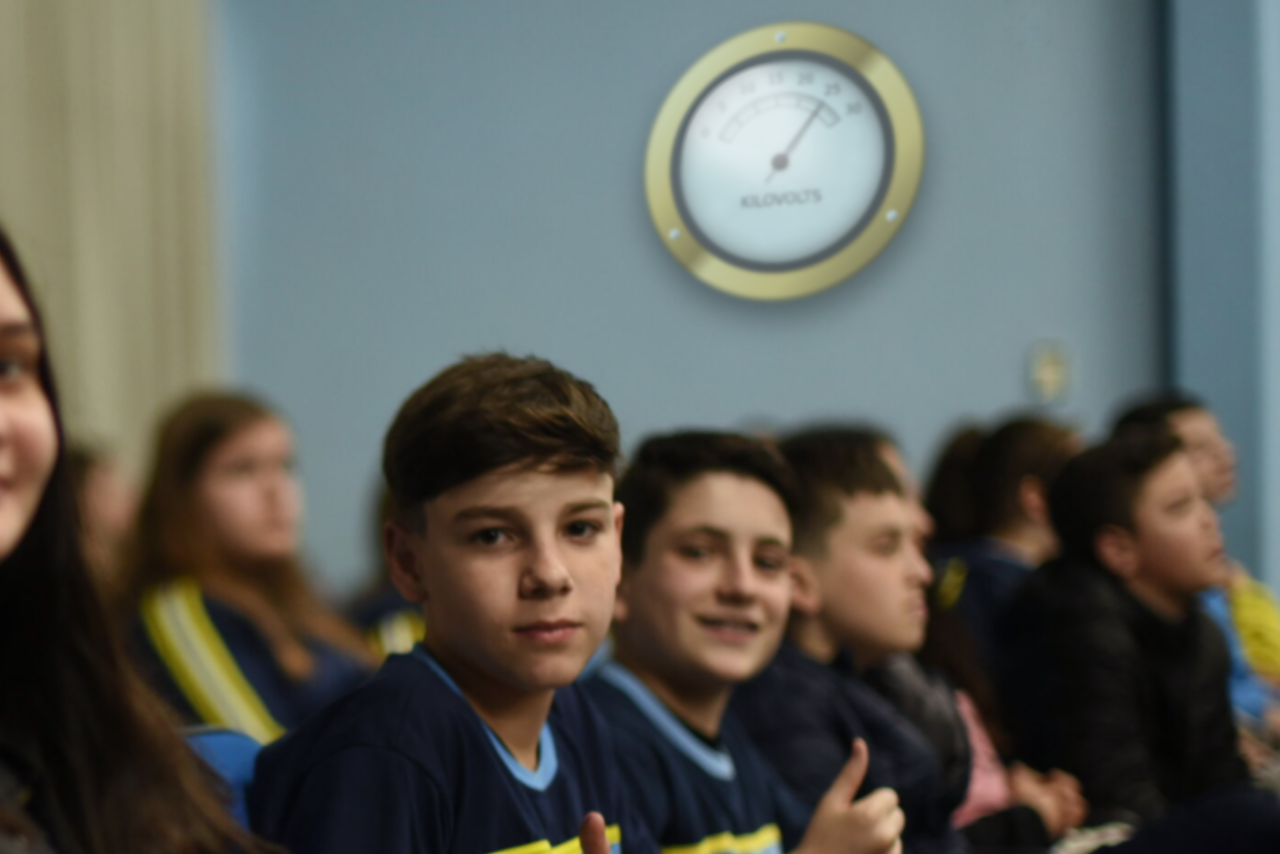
25; kV
